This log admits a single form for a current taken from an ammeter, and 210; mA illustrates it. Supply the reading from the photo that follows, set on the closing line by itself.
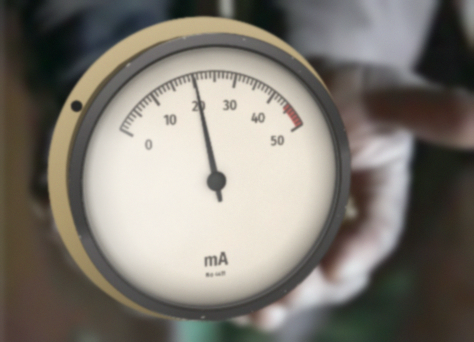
20; mA
